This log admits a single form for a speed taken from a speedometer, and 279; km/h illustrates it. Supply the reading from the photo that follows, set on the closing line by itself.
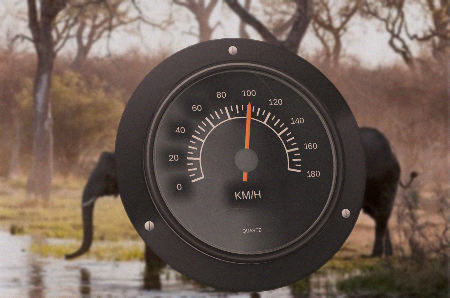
100; km/h
